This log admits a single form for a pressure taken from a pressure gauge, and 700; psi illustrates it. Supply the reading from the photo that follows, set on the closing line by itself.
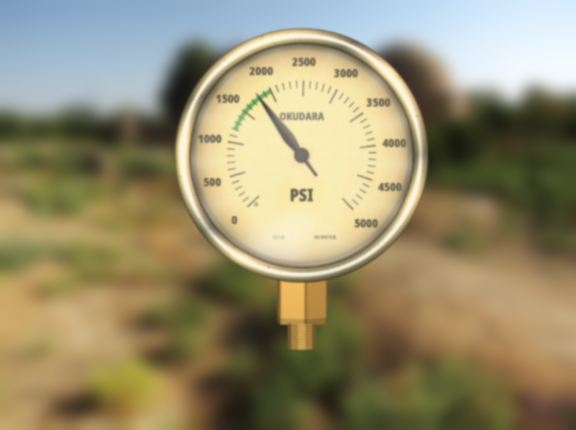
1800; psi
